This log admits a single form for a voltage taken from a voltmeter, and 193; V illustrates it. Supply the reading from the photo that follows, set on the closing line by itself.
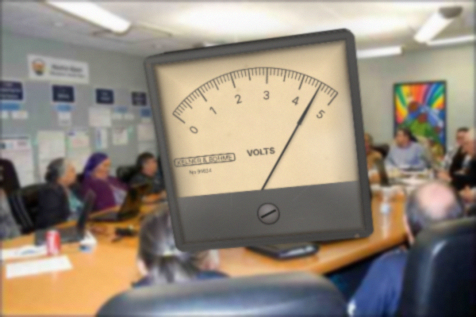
4.5; V
